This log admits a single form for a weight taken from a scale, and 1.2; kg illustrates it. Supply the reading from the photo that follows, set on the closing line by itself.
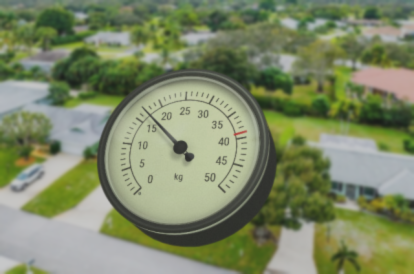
17; kg
